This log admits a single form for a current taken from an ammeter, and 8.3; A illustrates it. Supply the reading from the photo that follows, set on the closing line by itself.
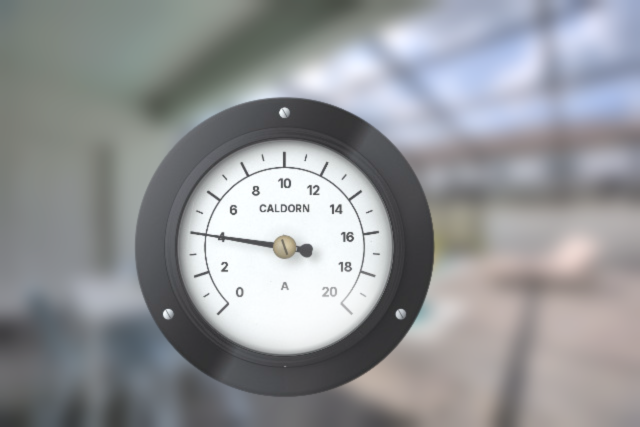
4; A
